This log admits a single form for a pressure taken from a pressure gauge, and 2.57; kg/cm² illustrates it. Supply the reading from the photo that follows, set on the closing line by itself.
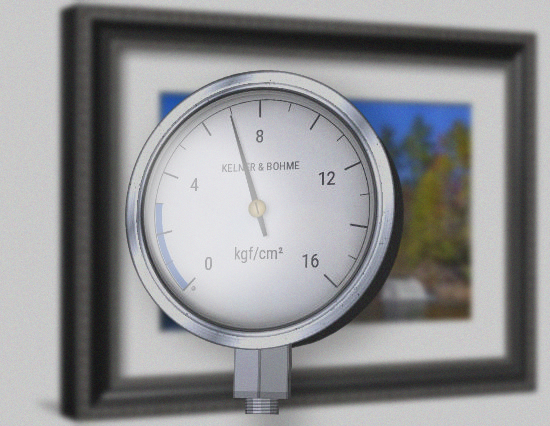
7; kg/cm²
